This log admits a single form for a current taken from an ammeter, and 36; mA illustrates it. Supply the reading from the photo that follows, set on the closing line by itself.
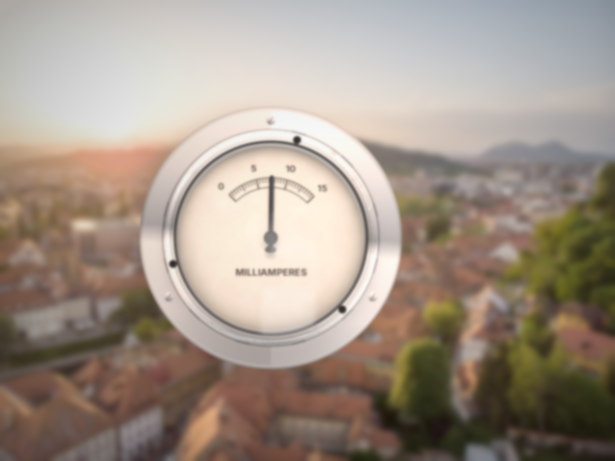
7.5; mA
